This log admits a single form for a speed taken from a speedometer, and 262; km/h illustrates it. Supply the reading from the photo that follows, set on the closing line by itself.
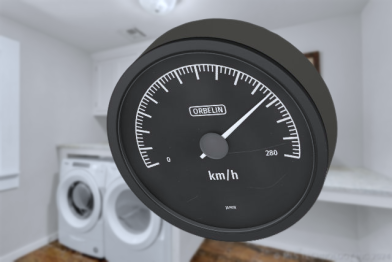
212; km/h
